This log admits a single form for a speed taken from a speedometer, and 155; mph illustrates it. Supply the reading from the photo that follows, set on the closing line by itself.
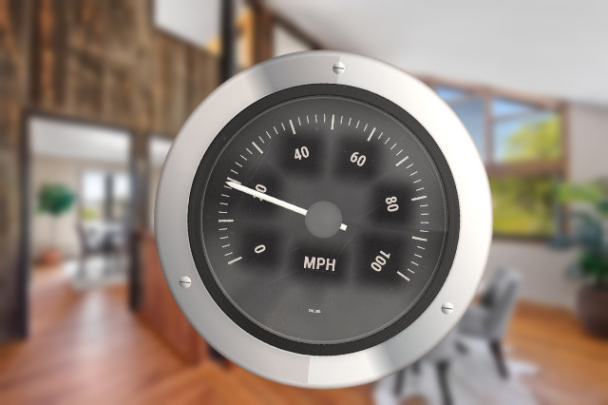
19; mph
